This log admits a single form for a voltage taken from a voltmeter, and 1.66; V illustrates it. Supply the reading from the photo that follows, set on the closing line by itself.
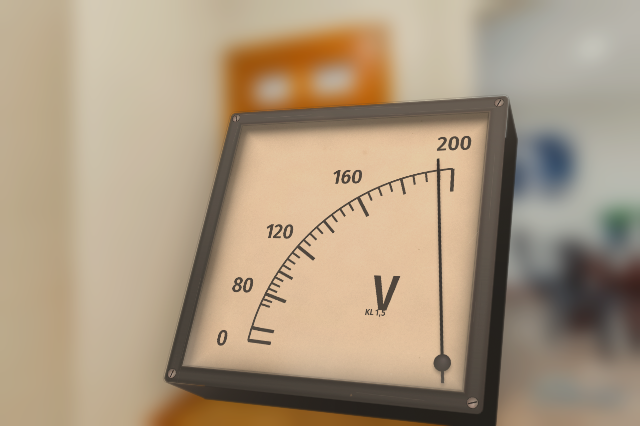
195; V
